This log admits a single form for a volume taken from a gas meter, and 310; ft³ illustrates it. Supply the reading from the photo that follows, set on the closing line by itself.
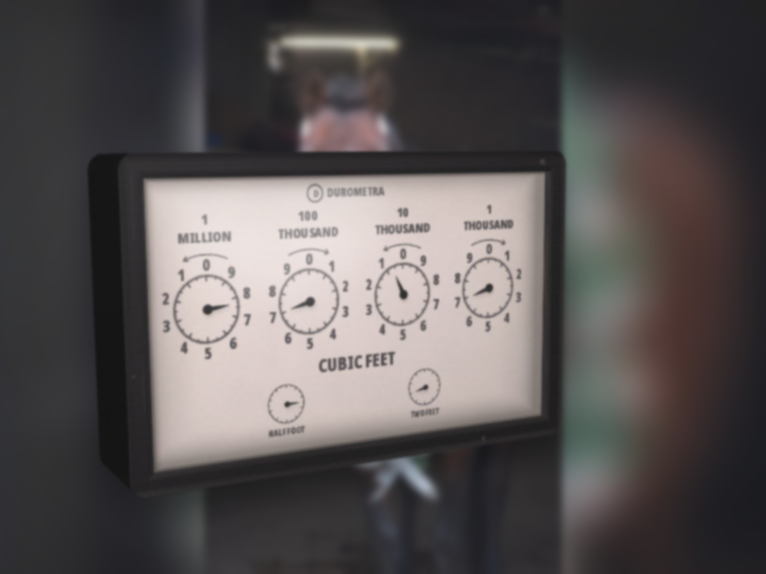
770700; ft³
